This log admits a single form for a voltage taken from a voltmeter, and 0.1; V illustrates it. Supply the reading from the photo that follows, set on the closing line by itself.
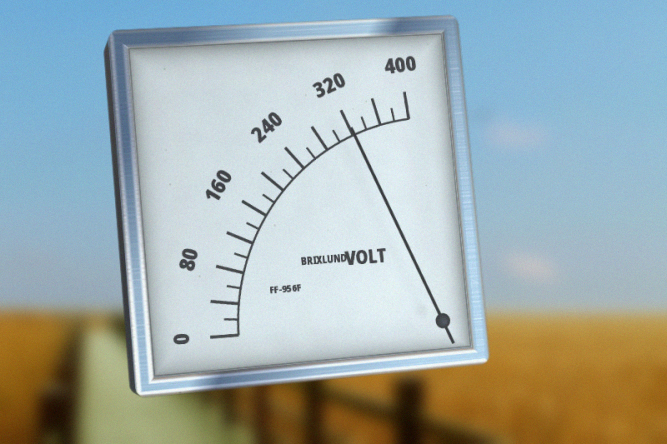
320; V
